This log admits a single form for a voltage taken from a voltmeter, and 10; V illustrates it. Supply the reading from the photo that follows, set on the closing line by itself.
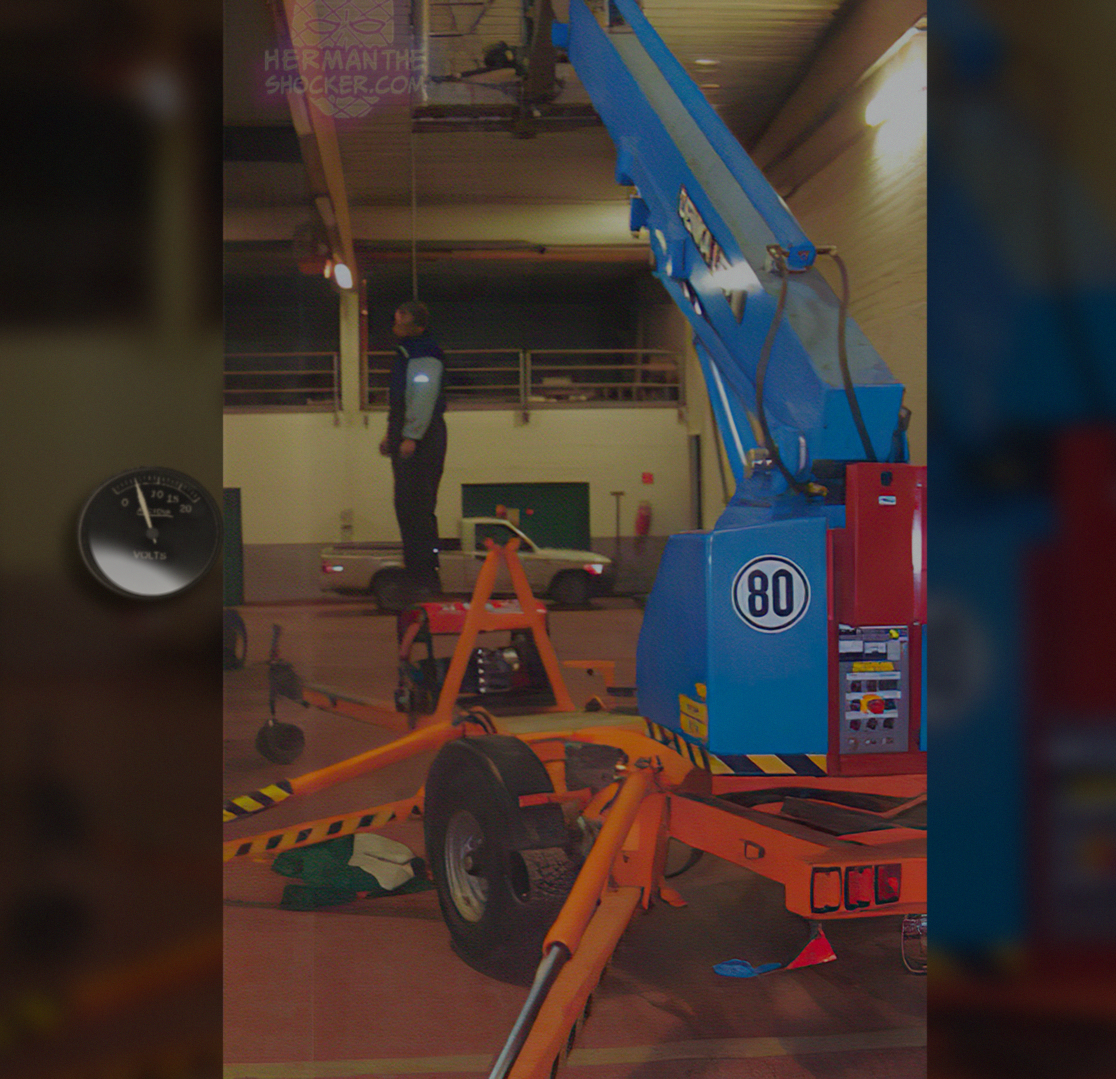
5; V
